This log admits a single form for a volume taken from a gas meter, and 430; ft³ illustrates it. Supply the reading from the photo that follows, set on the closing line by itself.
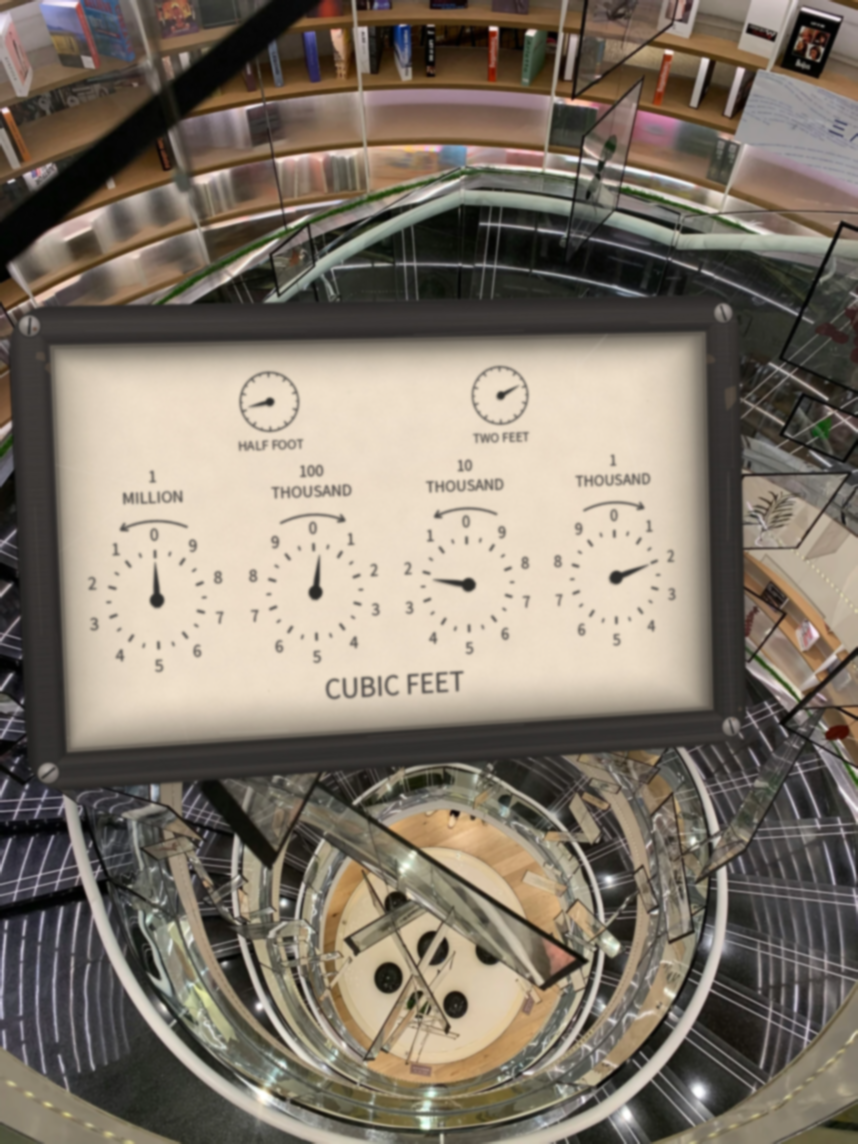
2200; ft³
